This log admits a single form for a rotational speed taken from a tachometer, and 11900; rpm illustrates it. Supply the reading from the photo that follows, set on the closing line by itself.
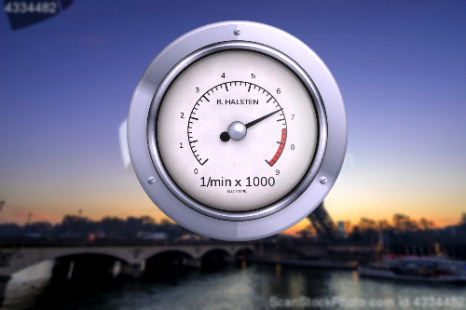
6600; rpm
